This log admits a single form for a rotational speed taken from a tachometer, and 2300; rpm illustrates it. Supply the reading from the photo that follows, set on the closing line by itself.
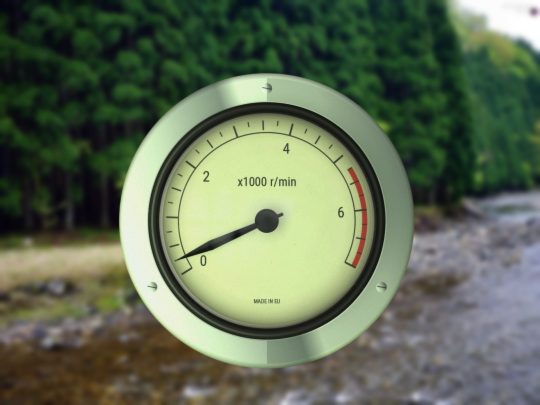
250; rpm
